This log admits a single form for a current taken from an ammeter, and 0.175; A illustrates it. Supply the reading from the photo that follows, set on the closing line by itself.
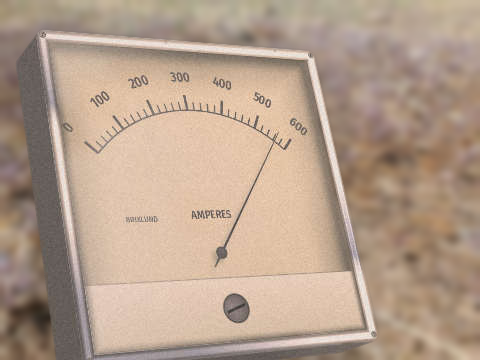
560; A
